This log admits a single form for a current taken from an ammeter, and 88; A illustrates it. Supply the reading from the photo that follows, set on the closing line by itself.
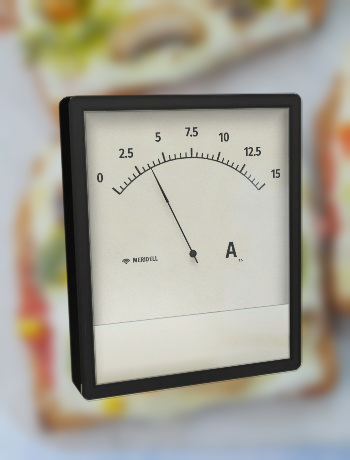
3.5; A
